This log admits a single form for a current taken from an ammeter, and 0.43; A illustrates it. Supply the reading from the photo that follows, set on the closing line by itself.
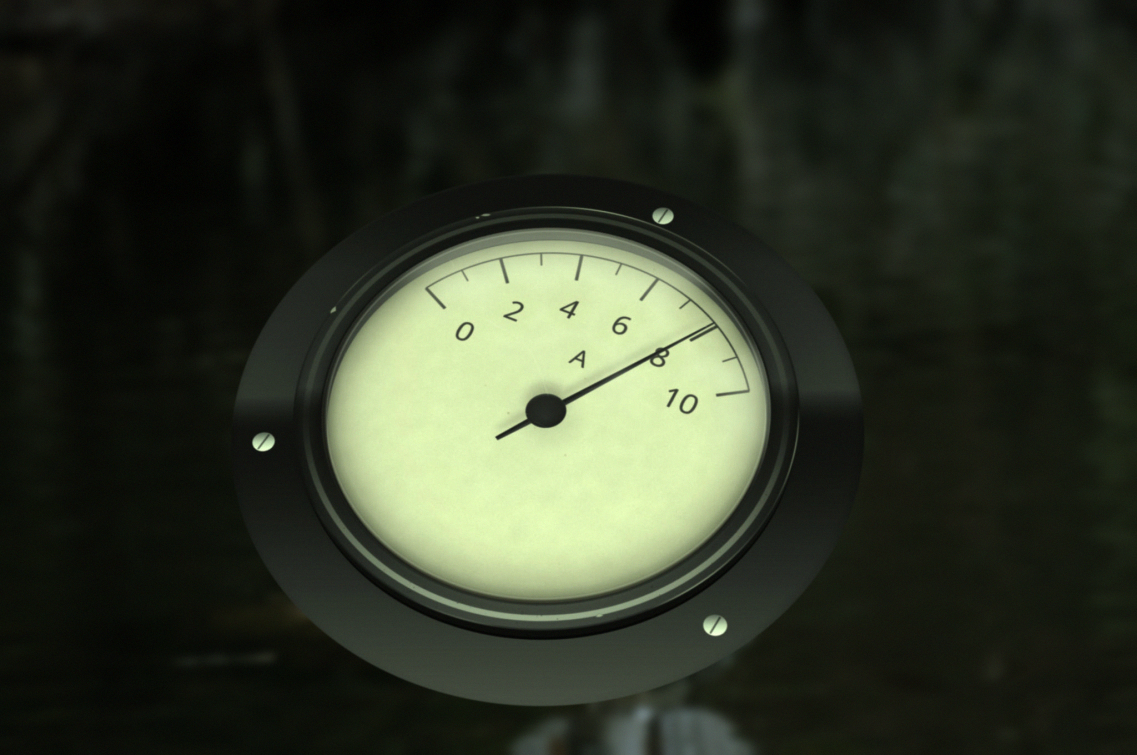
8; A
